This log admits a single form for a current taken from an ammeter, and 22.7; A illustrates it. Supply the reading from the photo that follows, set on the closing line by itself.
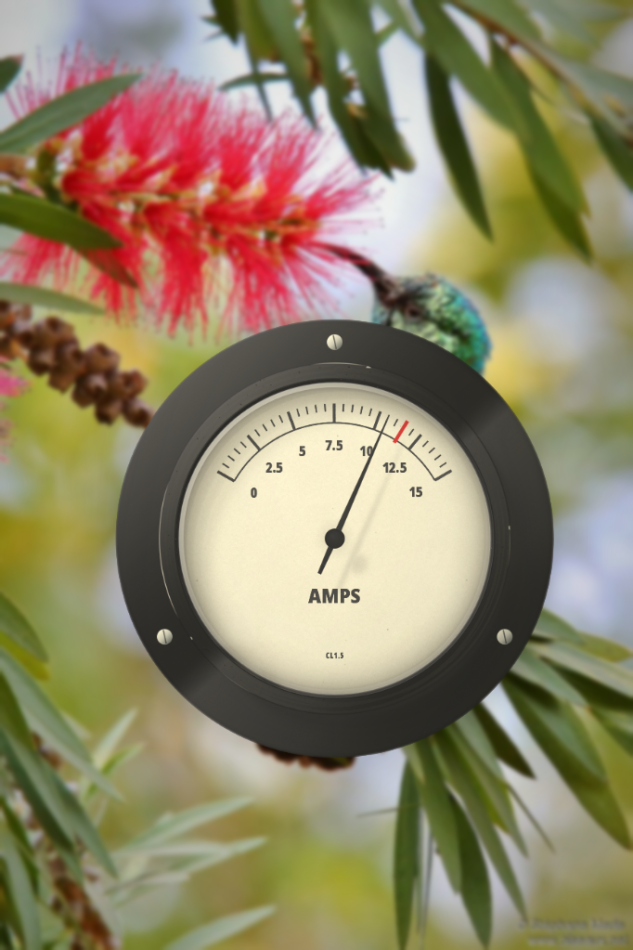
10.5; A
